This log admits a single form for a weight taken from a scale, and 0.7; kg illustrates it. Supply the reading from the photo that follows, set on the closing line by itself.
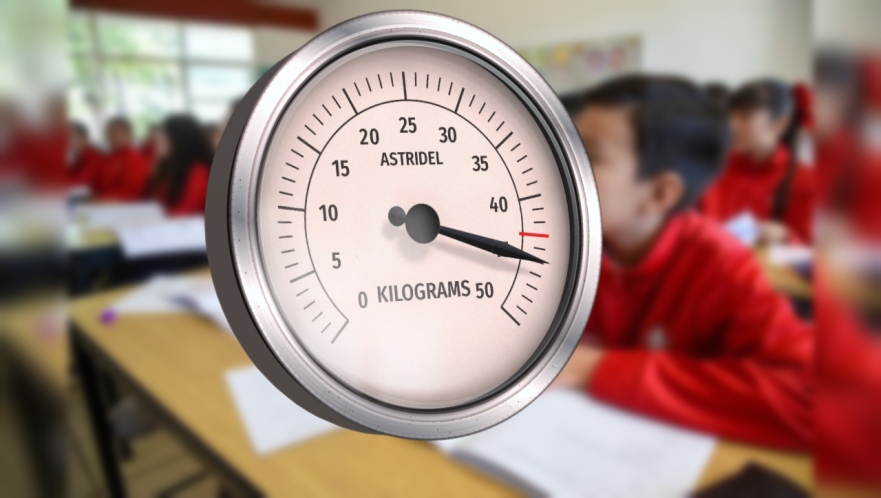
45; kg
